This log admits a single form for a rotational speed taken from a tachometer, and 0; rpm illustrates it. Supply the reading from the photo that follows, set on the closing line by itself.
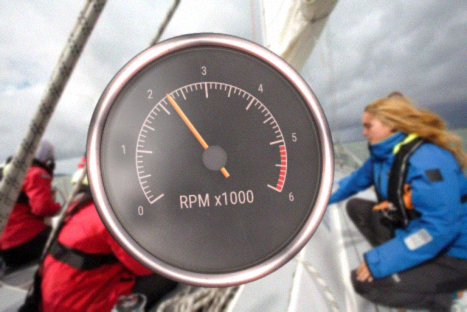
2200; rpm
